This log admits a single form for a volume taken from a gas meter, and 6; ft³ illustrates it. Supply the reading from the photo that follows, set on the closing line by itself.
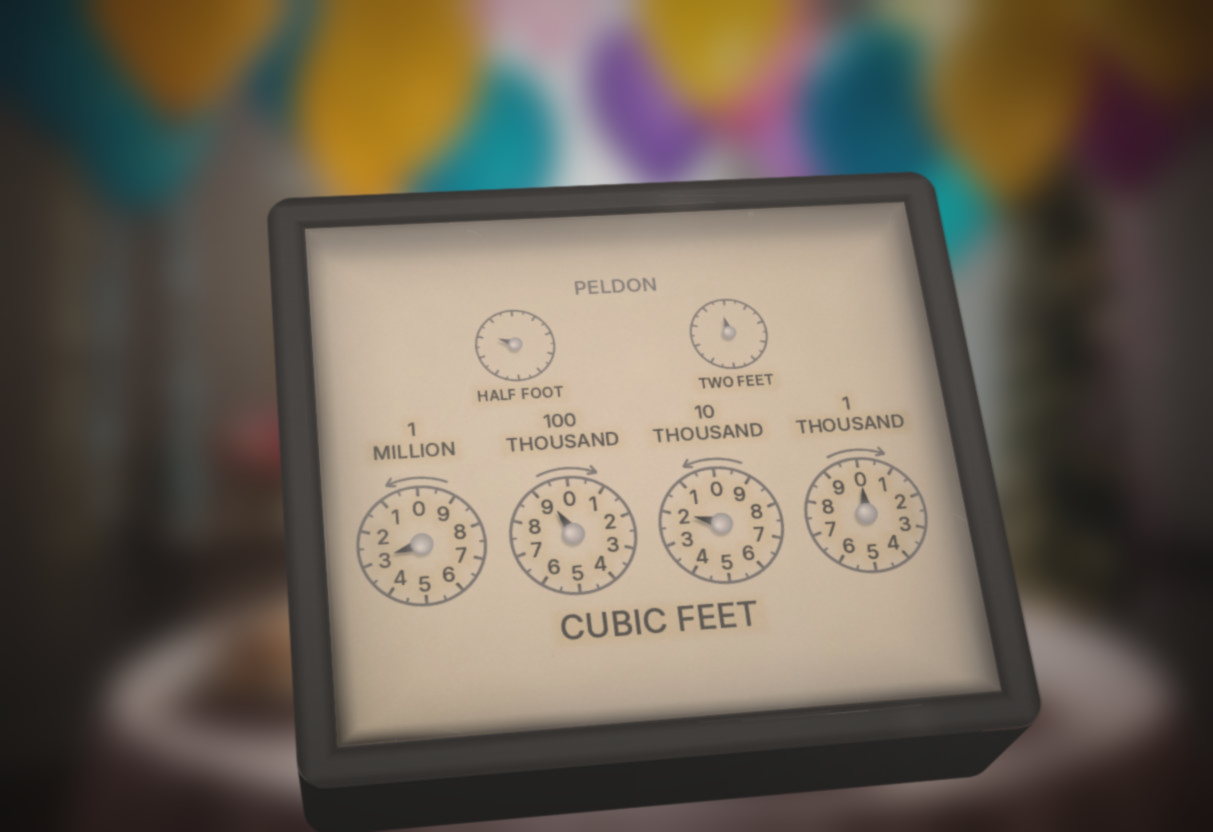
292000; ft³
